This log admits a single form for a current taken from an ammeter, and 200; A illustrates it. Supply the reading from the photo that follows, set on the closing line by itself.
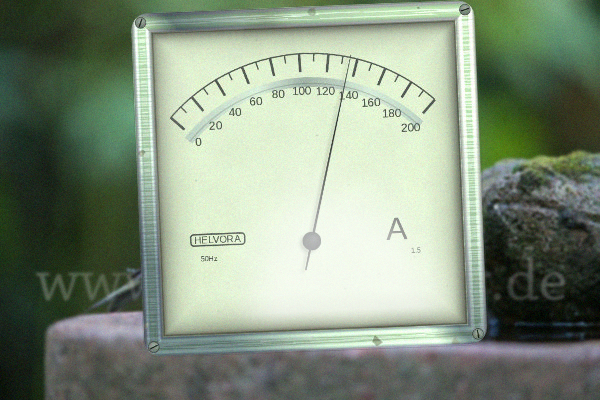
135; A
